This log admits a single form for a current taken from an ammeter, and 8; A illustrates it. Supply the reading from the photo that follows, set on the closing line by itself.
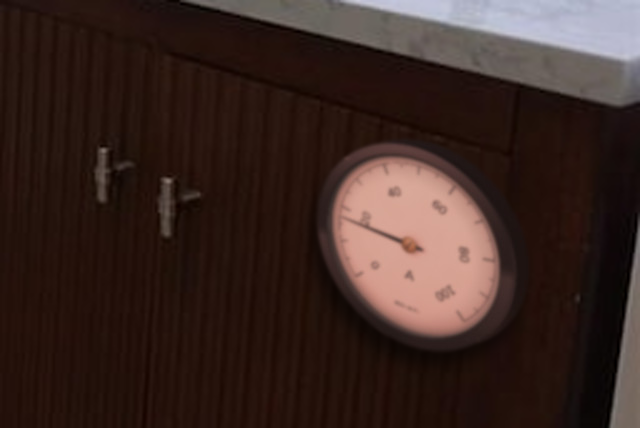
17.5; A
